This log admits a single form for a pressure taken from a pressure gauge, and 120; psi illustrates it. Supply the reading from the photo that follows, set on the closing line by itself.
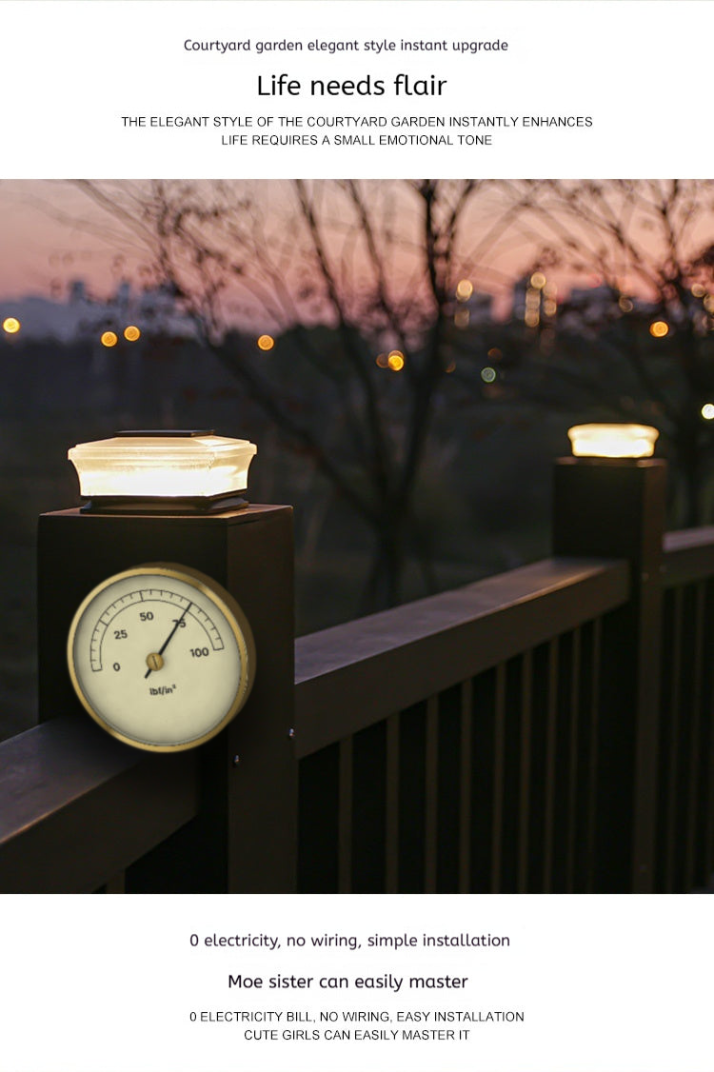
75; psi
